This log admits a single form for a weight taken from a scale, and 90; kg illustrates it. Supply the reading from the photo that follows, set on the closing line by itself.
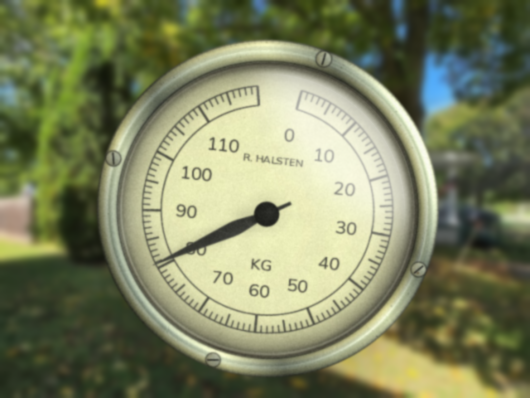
81; kg
